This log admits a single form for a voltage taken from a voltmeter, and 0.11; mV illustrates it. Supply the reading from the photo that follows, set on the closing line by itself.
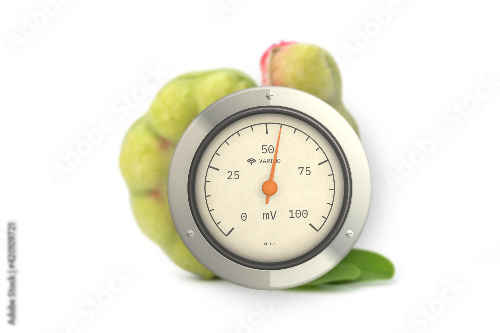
55; mV
